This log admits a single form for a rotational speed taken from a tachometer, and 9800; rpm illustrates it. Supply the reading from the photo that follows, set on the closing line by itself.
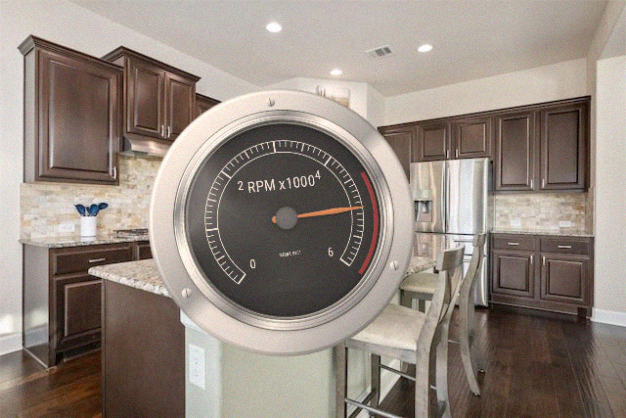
5000; rpm
